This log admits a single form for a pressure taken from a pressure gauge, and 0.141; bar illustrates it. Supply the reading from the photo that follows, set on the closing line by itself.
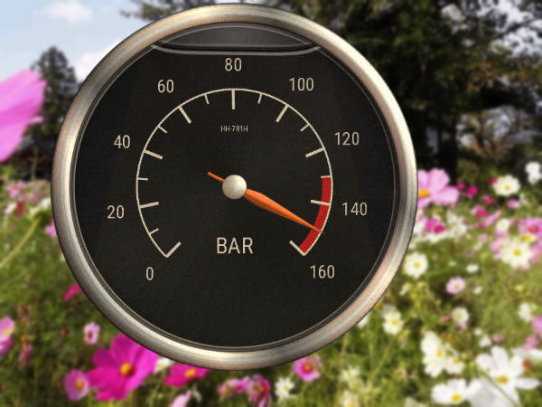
150; bar
